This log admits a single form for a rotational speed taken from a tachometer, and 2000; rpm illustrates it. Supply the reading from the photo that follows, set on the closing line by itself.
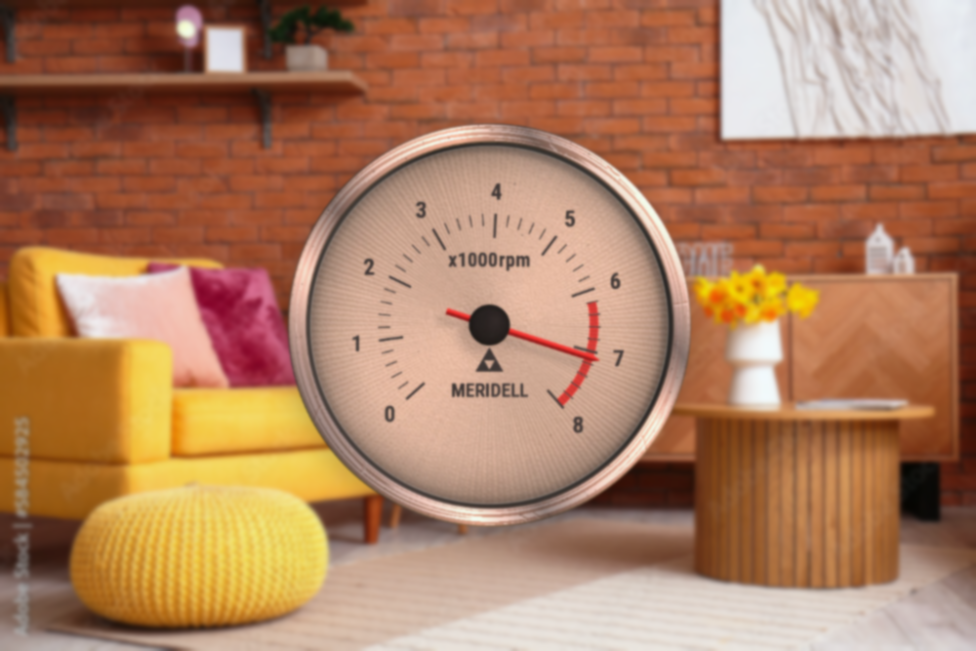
7100; rpm
